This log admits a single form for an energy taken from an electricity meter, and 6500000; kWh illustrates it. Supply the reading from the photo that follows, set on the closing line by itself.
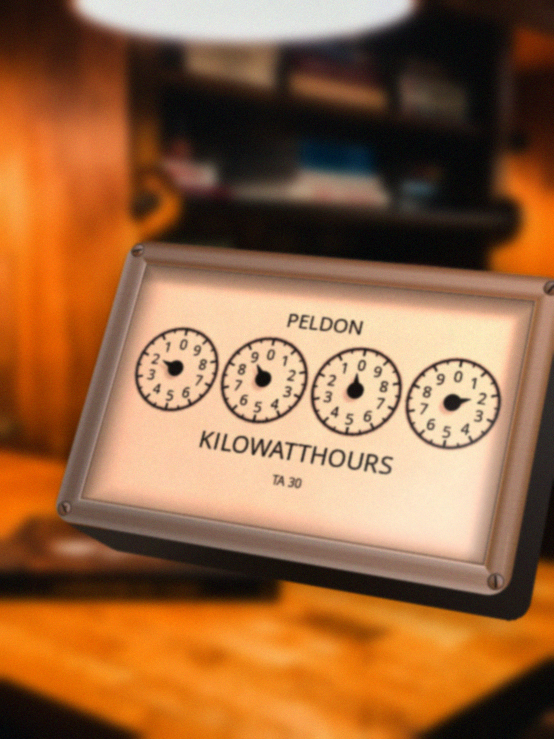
1902; kWh
